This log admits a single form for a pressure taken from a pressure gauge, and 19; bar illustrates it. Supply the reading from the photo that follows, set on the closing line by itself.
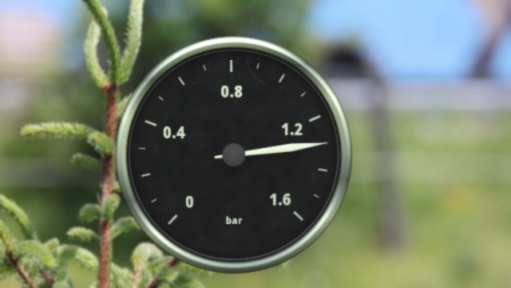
1.3; bar
